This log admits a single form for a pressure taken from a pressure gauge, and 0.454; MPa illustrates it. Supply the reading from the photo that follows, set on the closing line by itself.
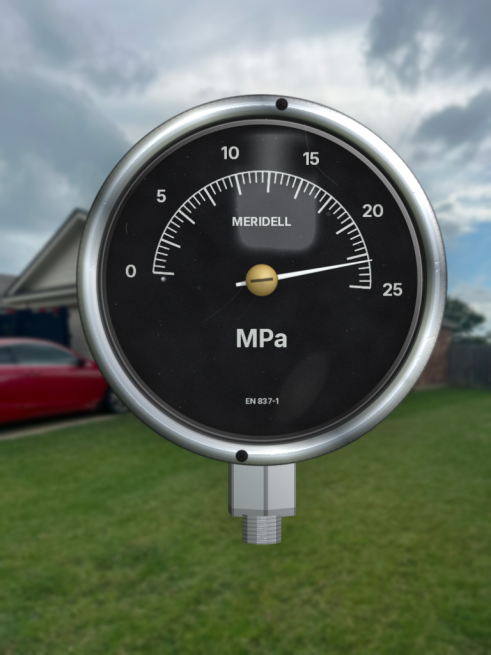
23; MPa
